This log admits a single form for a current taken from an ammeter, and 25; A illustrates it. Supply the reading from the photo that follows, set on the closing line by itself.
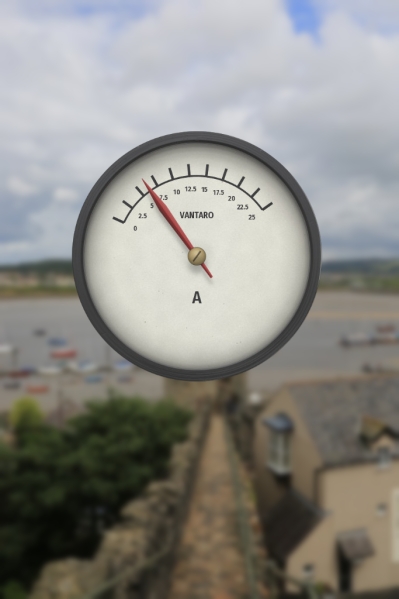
6.25; A
